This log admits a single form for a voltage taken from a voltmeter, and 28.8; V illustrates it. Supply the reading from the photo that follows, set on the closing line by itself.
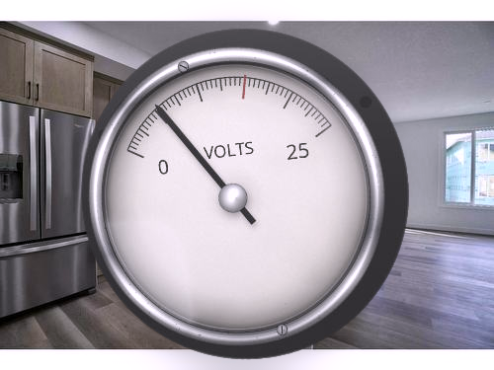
5.5; V
